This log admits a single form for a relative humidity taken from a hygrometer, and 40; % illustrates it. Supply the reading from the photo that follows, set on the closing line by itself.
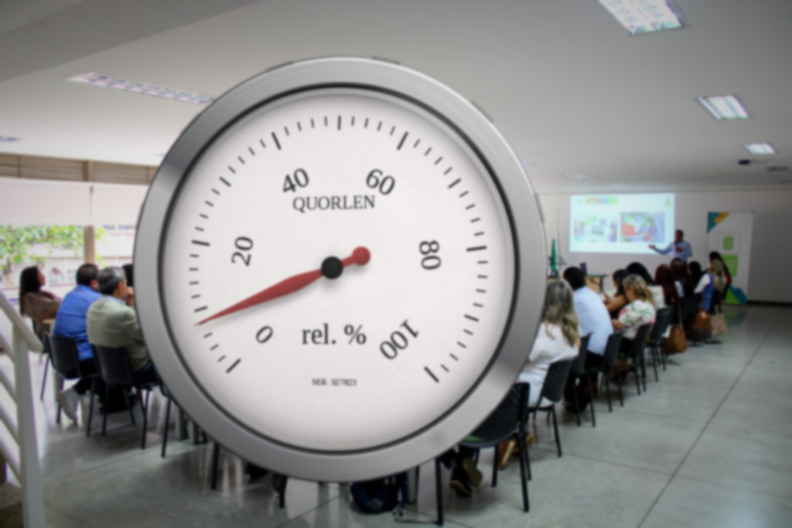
8; %
